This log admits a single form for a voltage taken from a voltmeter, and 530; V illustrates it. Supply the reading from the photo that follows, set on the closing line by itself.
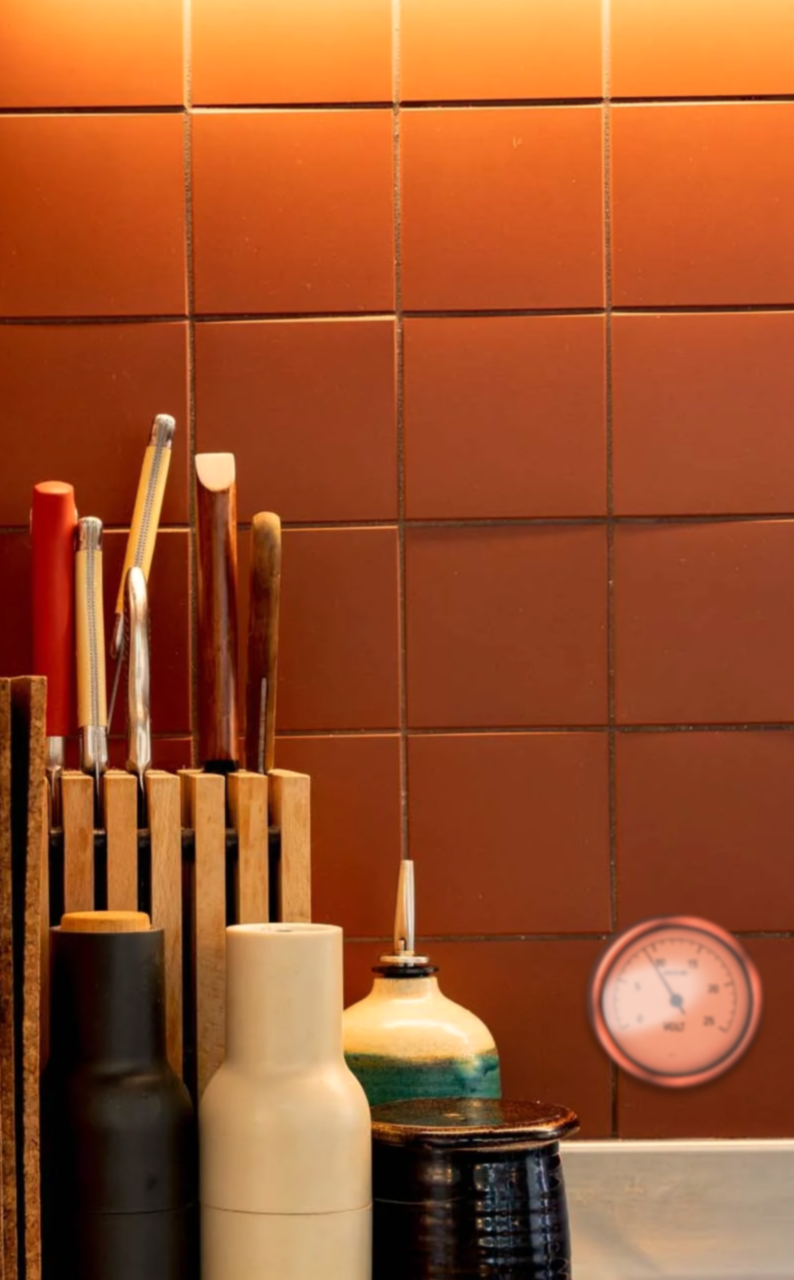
9; V
